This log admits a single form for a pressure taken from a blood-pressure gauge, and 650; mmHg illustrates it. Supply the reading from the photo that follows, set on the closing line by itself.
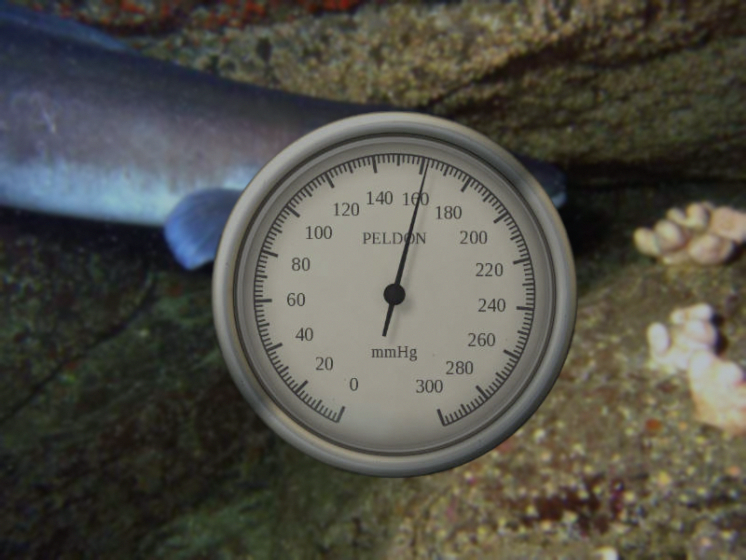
162; mmHg
